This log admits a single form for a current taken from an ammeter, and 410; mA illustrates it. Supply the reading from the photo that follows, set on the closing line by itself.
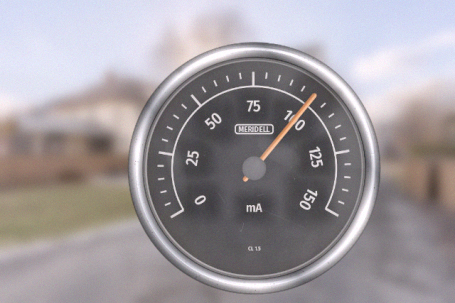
100; mA
